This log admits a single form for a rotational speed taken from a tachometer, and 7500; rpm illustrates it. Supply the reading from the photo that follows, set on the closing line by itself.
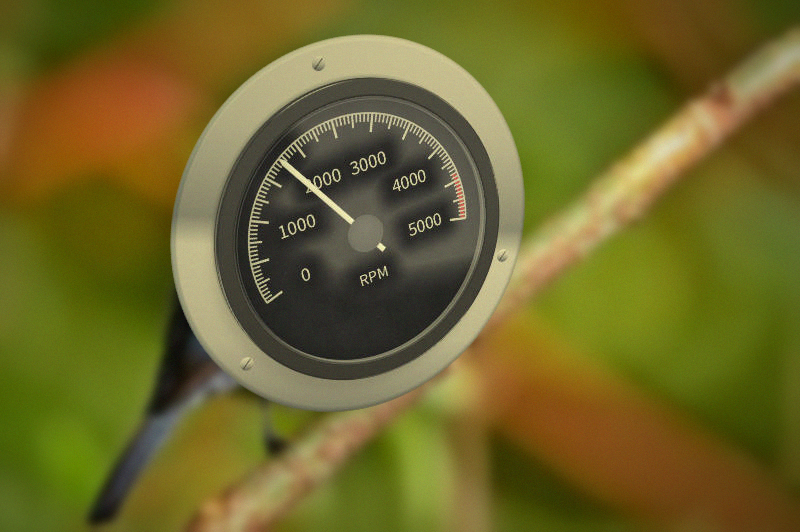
1750; rpm
